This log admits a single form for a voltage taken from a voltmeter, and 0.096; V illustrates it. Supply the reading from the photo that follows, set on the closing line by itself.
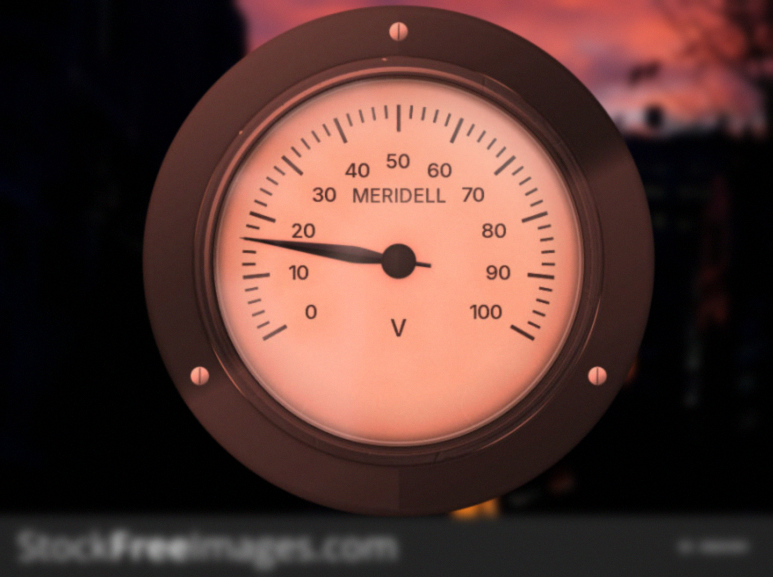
16; V
